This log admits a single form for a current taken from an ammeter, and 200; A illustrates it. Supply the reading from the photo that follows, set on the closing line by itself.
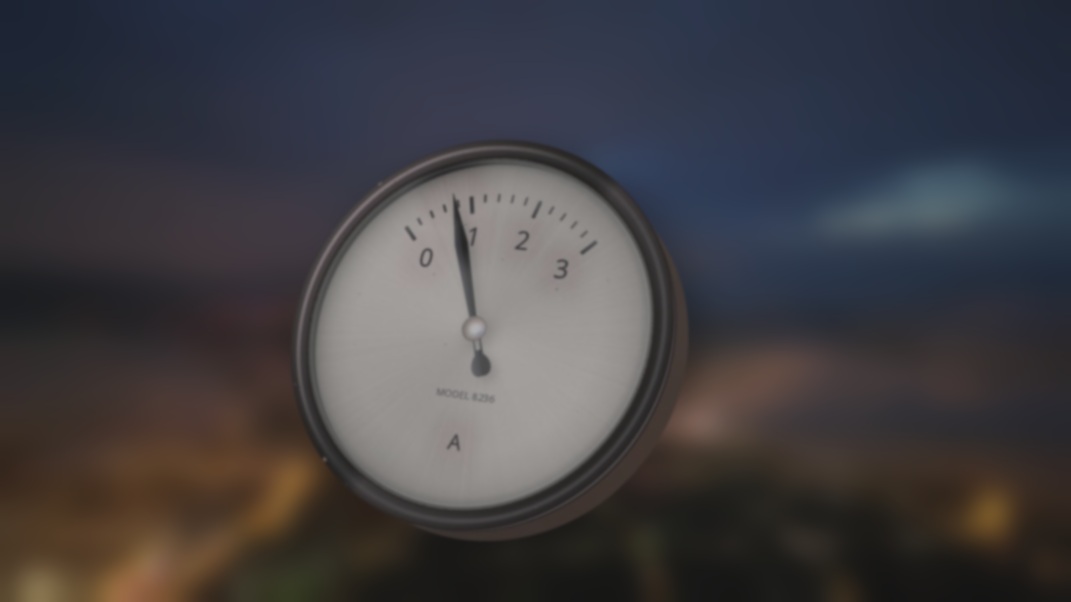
0.8; A
